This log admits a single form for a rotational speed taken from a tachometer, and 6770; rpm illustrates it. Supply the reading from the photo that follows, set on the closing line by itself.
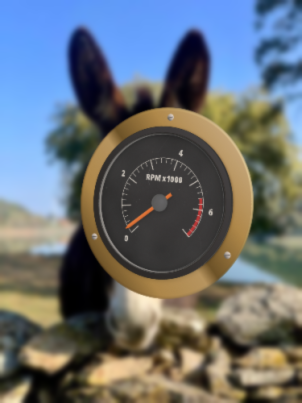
200; rpm
